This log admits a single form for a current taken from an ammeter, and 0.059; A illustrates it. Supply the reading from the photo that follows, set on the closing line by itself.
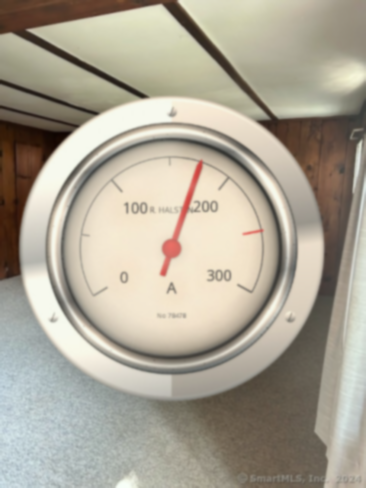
175; A
